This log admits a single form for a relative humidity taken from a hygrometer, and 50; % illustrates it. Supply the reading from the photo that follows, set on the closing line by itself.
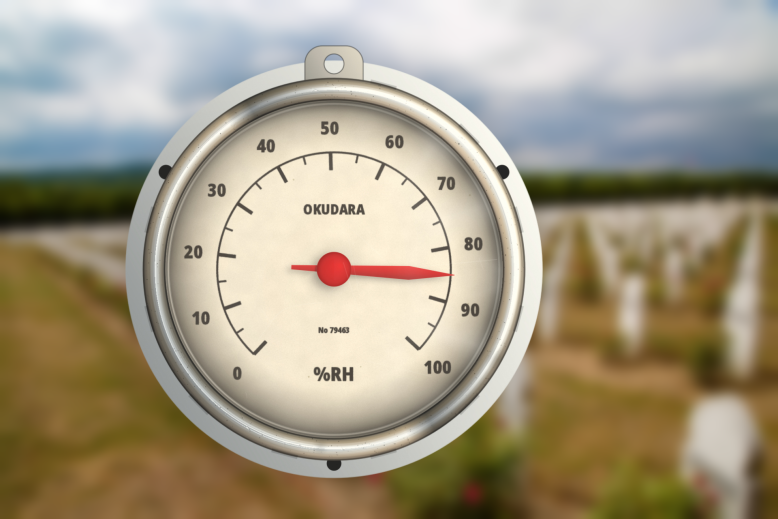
85; %
